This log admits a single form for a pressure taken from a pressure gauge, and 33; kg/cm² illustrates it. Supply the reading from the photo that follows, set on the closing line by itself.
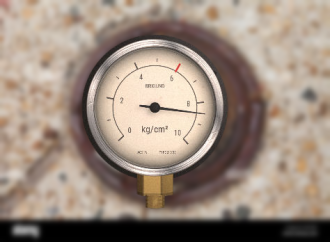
8.5; kg/cm²
